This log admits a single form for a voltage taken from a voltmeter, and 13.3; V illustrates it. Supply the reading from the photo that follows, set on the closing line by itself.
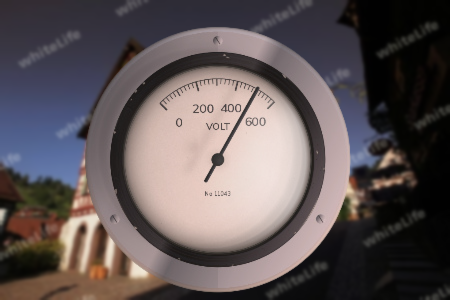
500; V
